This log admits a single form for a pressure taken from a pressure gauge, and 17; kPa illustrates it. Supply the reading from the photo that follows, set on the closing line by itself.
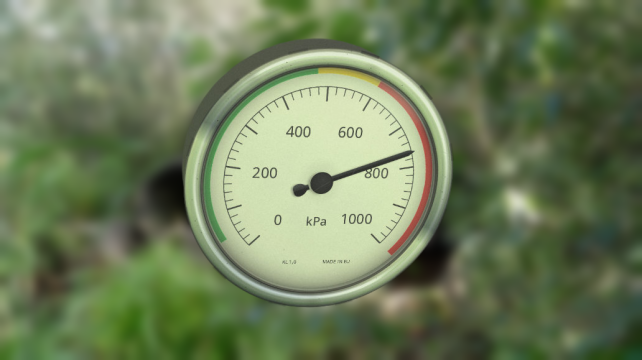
760; kPa
